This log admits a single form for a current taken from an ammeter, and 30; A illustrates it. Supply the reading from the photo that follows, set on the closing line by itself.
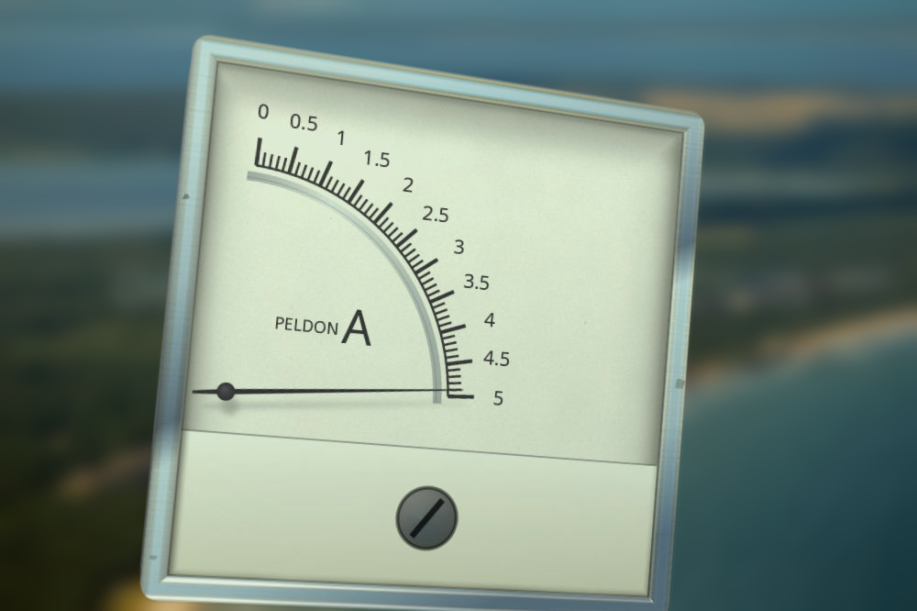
4.9; A
